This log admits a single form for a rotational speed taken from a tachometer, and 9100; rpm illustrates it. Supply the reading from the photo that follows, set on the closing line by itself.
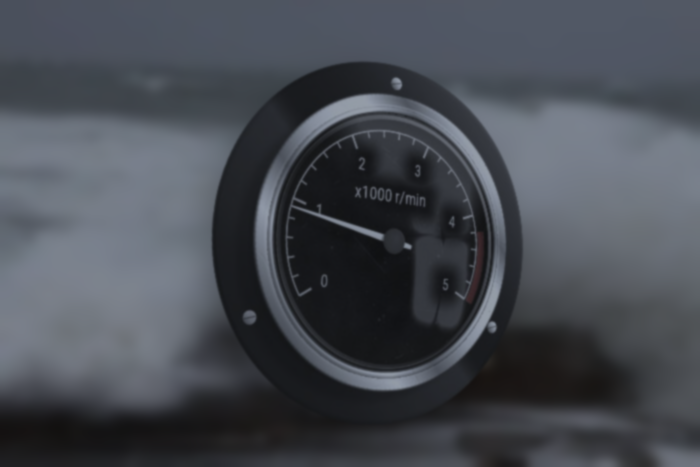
900; rpm
